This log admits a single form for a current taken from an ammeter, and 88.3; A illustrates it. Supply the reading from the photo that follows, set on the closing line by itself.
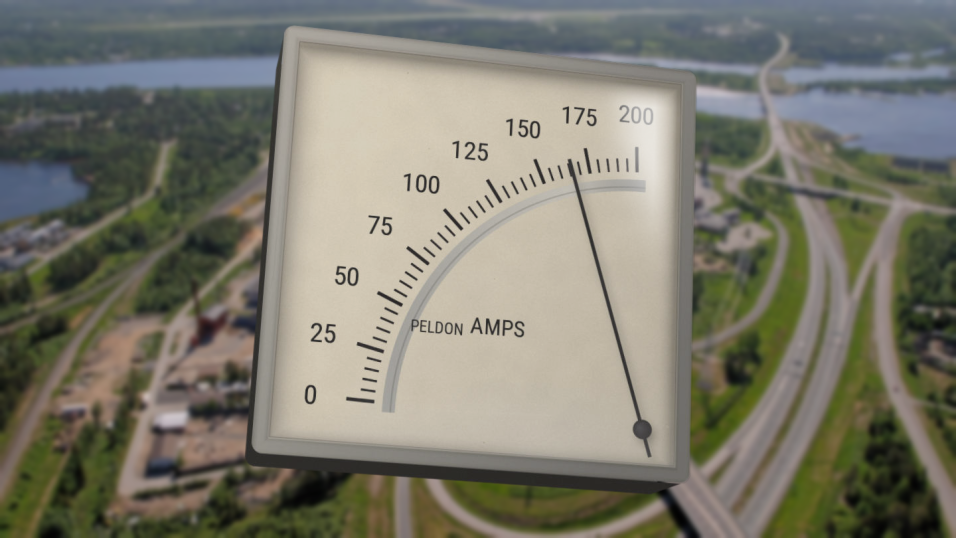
165; A
